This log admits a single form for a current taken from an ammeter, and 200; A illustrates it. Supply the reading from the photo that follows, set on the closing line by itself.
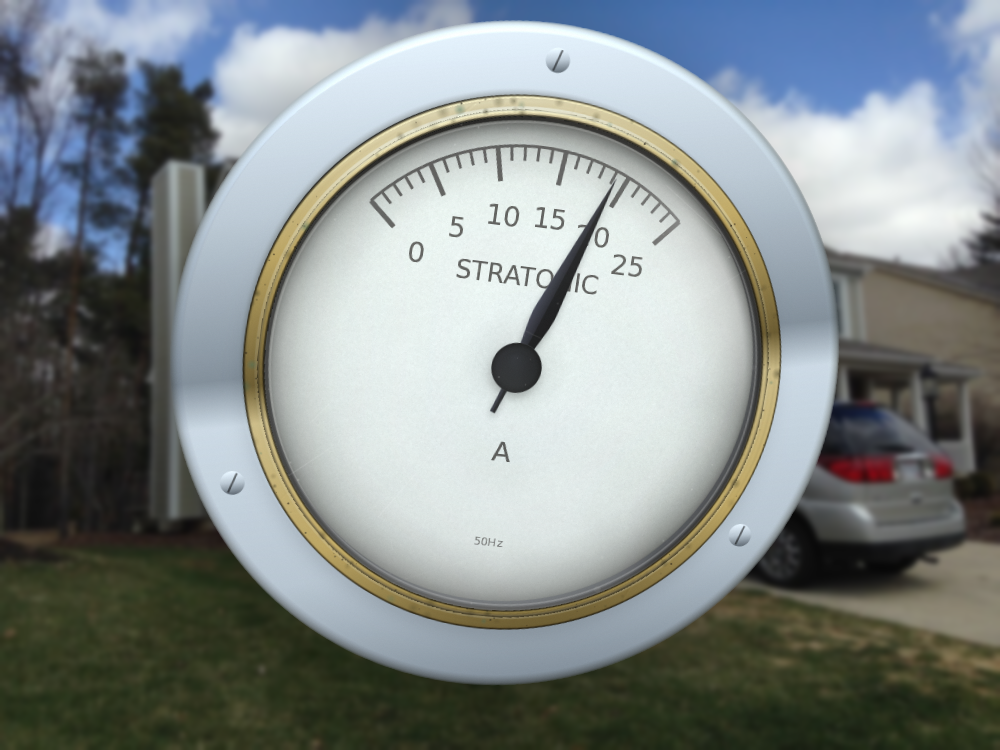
19; A
